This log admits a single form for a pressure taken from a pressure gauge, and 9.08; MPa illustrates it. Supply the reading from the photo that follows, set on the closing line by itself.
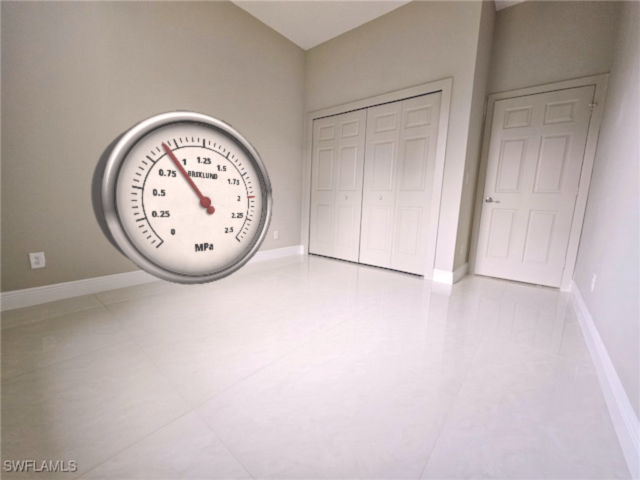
0.9; MPa
